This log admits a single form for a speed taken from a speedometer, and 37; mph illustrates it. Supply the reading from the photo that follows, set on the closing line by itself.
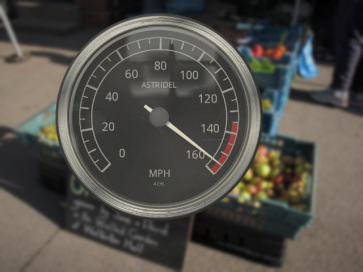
155; mph
